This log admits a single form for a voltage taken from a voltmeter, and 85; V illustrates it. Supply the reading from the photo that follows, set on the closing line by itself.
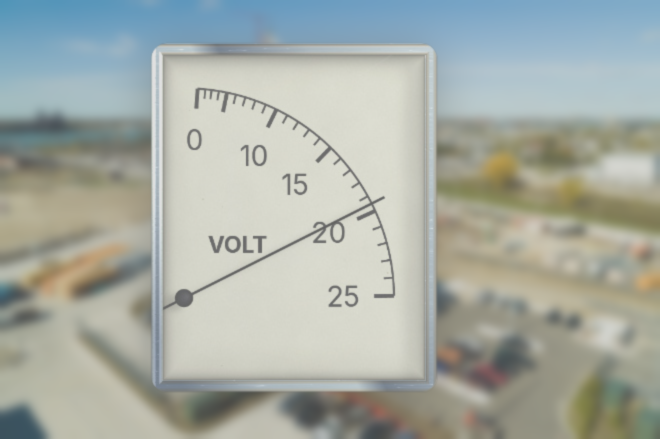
19.5; V
